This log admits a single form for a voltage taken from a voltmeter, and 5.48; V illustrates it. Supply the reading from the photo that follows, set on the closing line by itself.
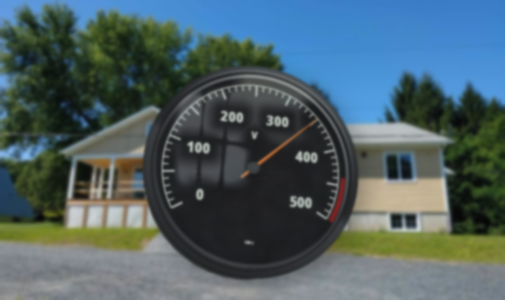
350; V
